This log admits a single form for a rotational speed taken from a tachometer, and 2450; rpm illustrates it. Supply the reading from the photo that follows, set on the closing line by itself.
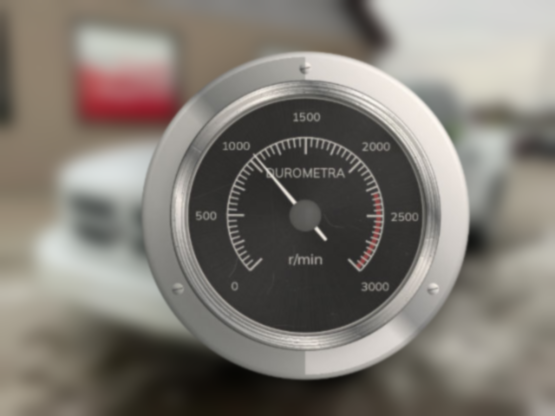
1050; rpm
